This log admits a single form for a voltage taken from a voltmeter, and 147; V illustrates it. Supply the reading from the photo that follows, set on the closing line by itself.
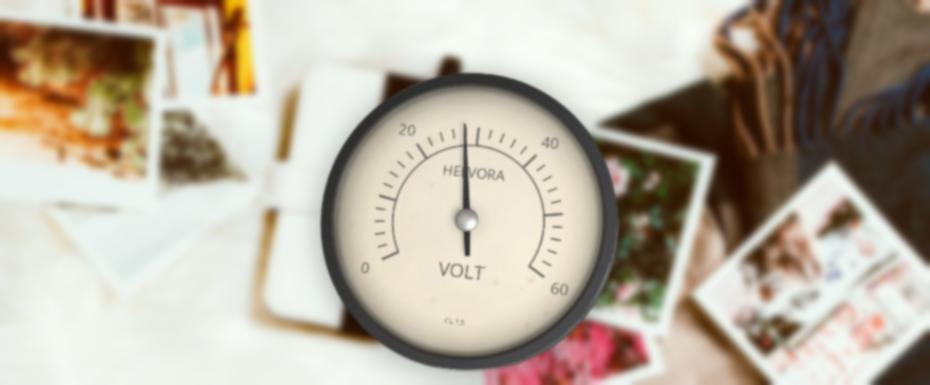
28; V
